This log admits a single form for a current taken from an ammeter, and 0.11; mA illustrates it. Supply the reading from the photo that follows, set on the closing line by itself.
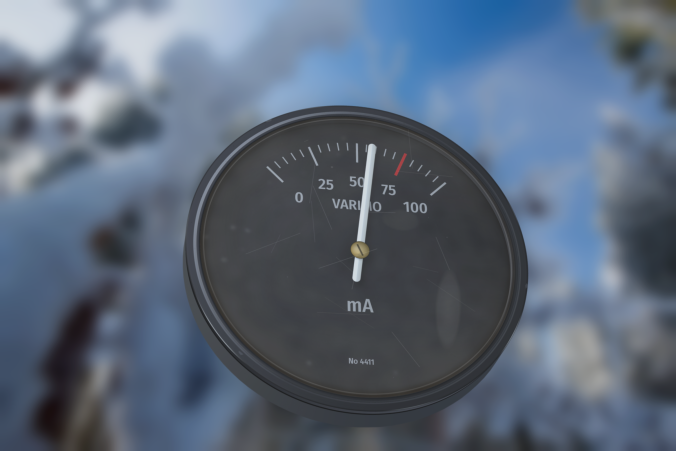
57.5; mA
